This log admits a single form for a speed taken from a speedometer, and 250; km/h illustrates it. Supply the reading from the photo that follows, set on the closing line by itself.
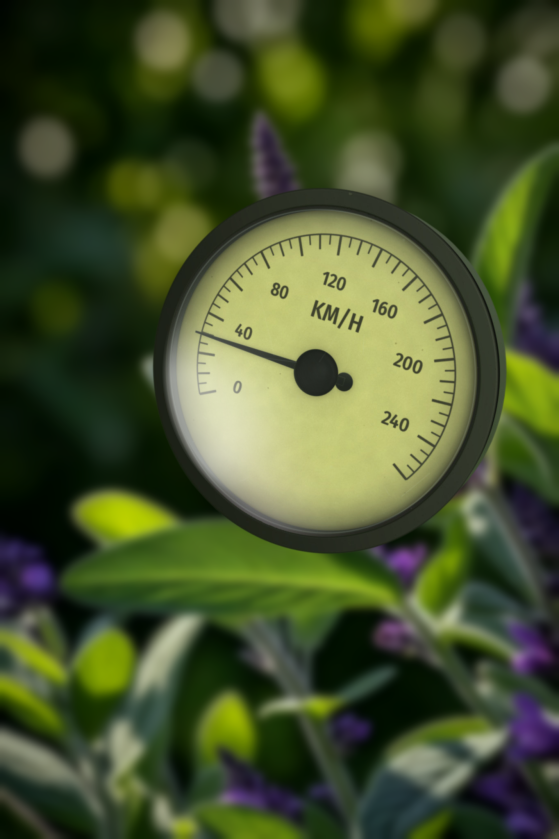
30; km/h
